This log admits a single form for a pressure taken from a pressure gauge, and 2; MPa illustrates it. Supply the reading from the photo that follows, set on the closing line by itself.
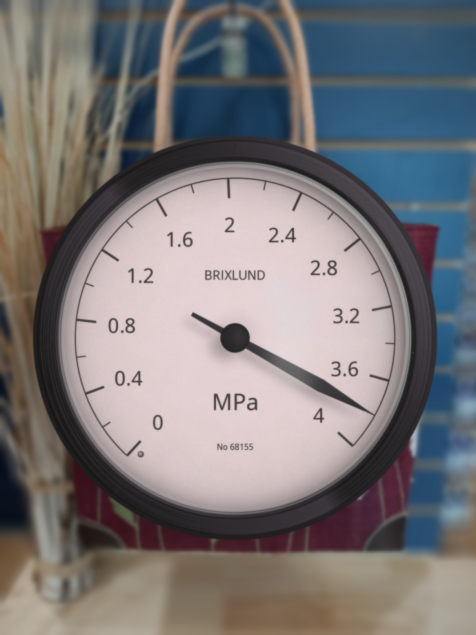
3.8; MPa
